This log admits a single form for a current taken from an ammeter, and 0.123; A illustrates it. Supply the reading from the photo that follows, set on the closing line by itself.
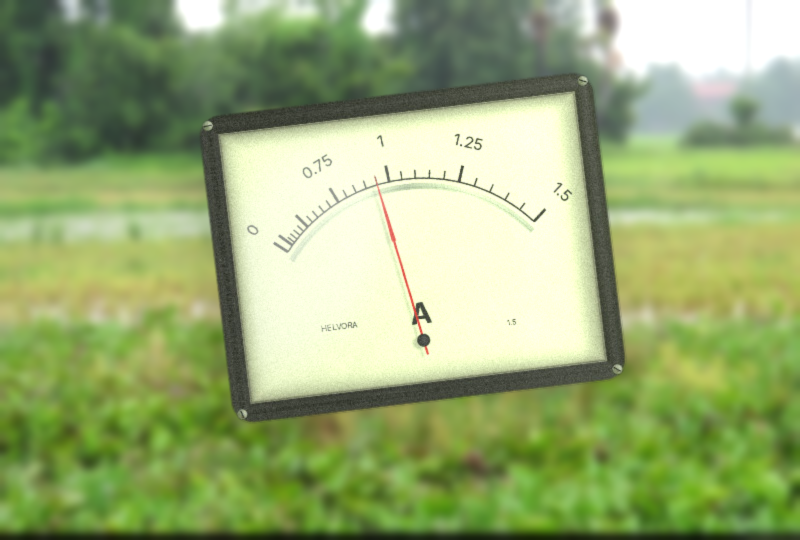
0.95; A
